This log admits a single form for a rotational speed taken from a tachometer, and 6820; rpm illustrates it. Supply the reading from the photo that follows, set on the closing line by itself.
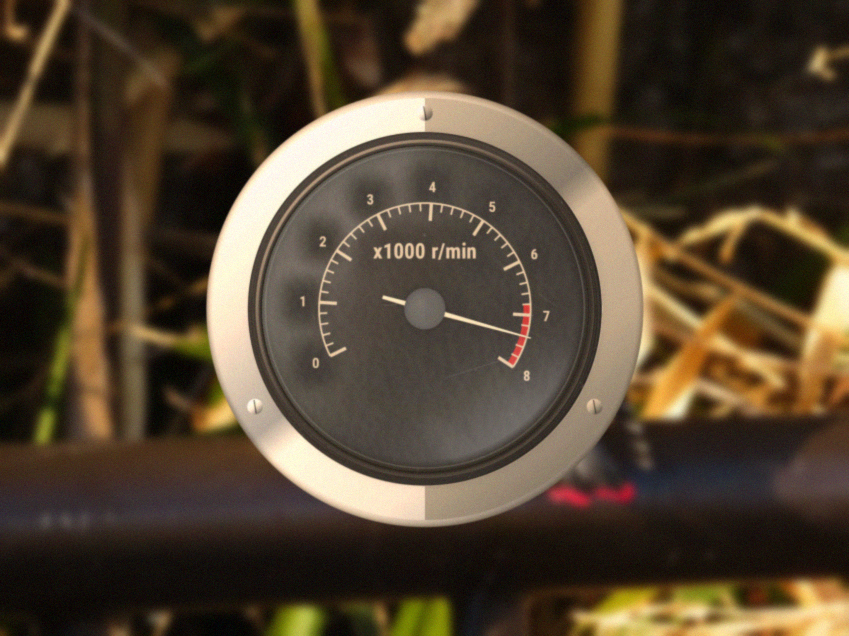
7400; rpm
